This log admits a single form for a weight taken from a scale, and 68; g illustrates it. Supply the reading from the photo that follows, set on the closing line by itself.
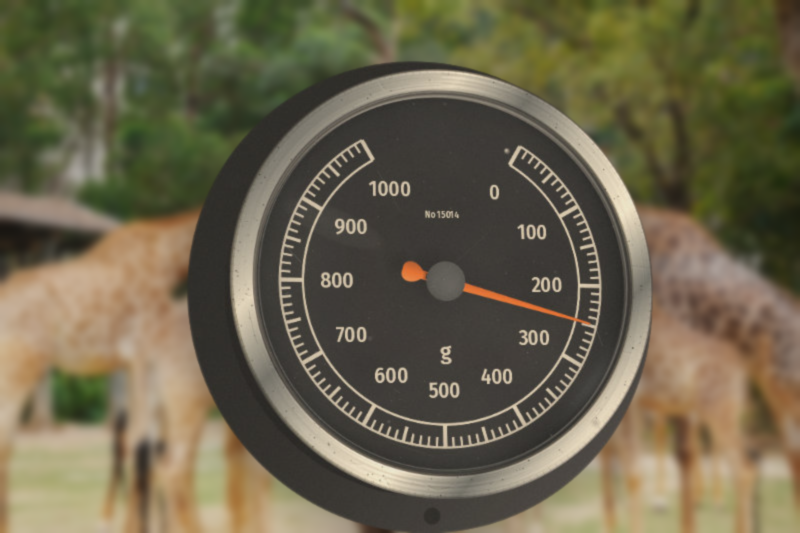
250; g
